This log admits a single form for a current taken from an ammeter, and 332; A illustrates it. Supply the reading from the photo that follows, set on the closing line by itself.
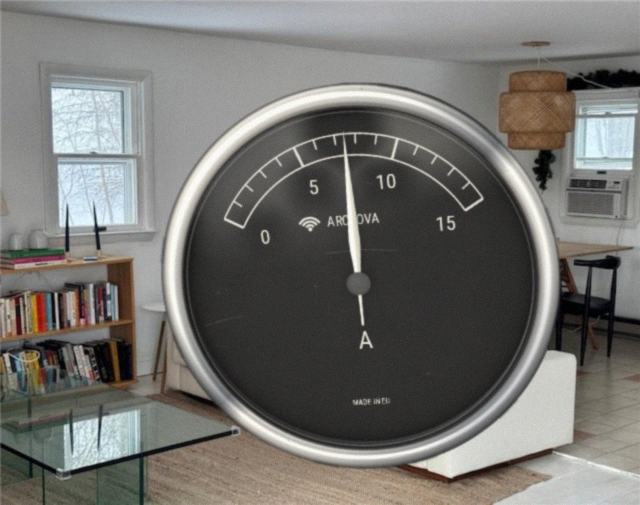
7.5; A
